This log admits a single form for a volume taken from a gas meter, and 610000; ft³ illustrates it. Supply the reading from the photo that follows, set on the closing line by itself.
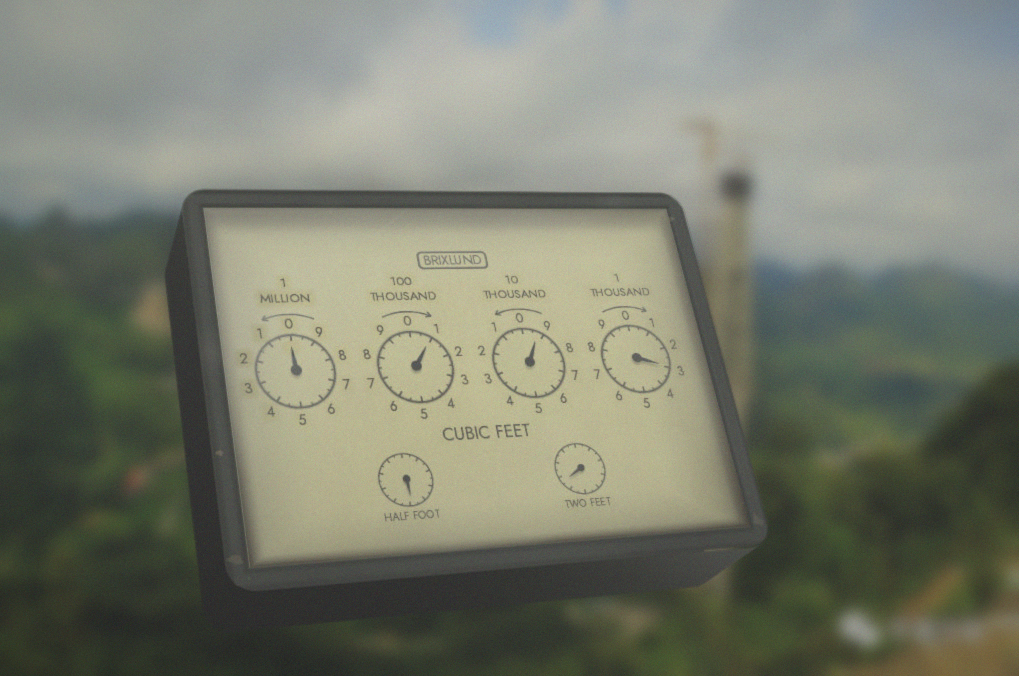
9300; ft³
